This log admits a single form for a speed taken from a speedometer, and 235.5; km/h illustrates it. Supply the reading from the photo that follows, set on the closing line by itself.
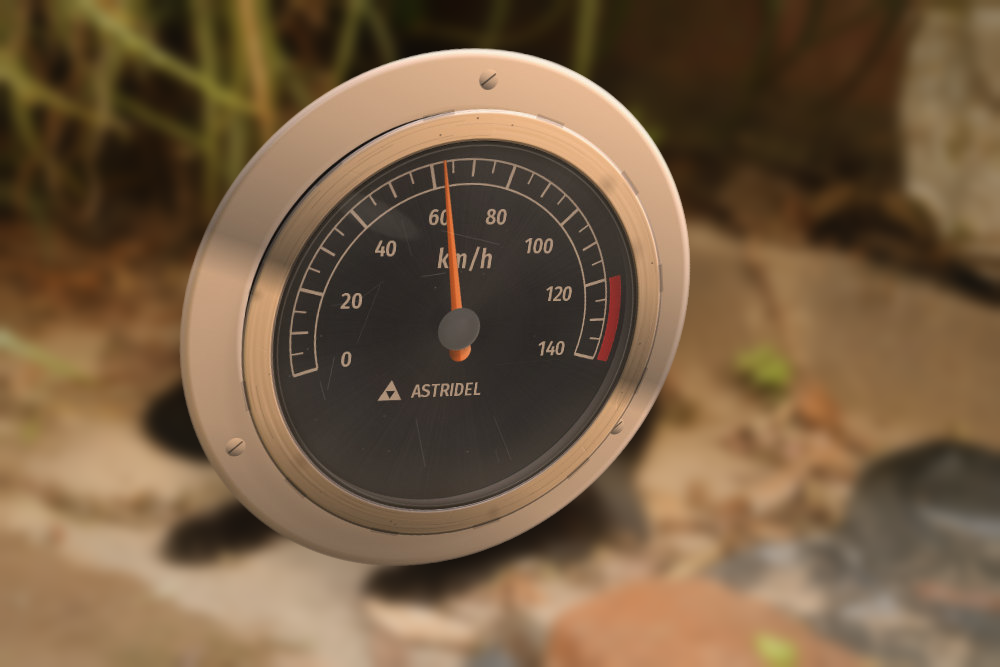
62.5; km/h
